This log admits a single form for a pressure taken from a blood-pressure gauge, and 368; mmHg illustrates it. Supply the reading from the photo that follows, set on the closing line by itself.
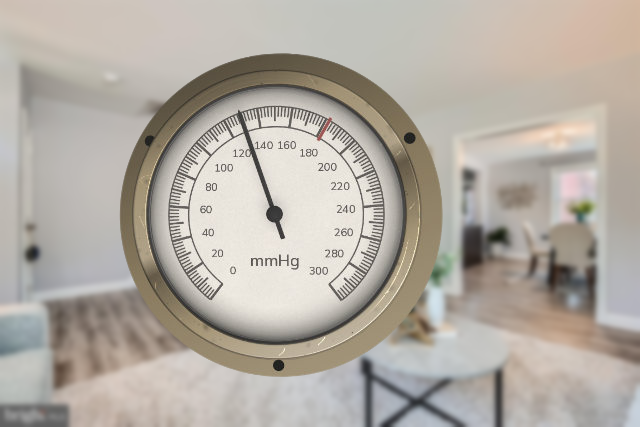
130; mmHg
